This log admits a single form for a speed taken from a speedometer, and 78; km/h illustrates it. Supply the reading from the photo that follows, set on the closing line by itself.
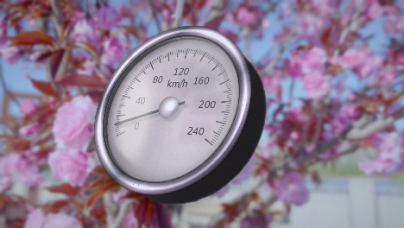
10; km/h
